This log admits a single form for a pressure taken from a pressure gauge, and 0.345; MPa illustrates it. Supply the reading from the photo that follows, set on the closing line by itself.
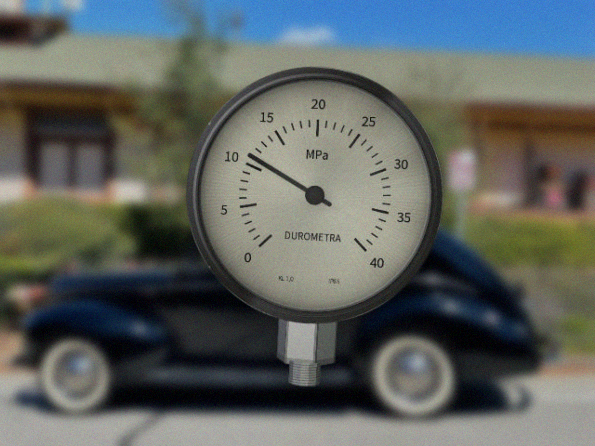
11; MPa
